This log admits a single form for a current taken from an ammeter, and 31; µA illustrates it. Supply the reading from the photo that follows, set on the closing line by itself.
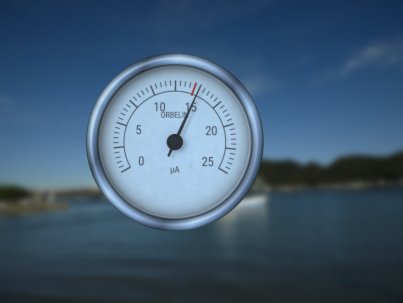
15; µA
